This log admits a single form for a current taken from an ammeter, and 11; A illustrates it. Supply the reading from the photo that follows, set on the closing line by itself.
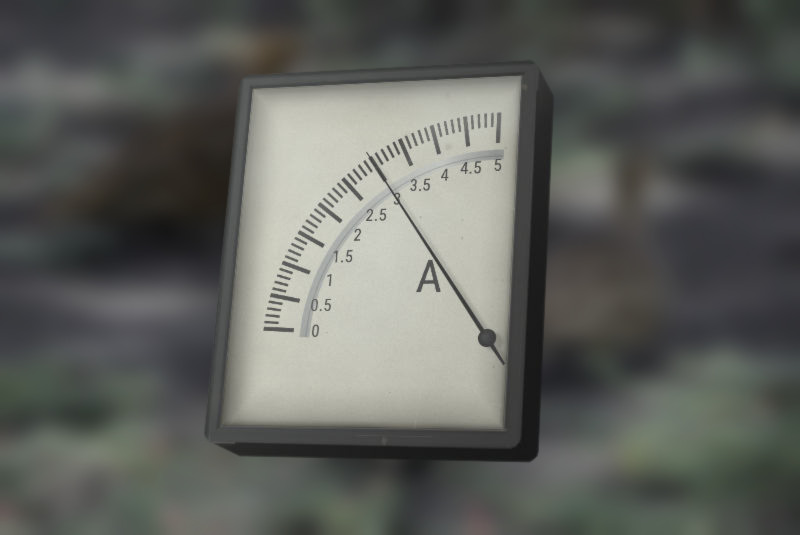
3; A
